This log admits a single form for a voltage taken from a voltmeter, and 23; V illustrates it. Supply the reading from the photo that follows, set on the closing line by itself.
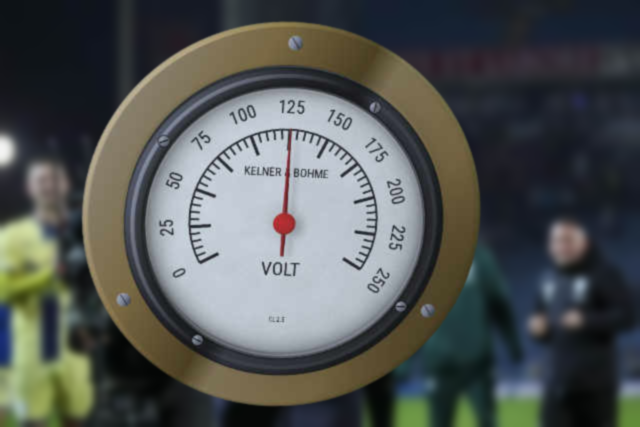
125; V
